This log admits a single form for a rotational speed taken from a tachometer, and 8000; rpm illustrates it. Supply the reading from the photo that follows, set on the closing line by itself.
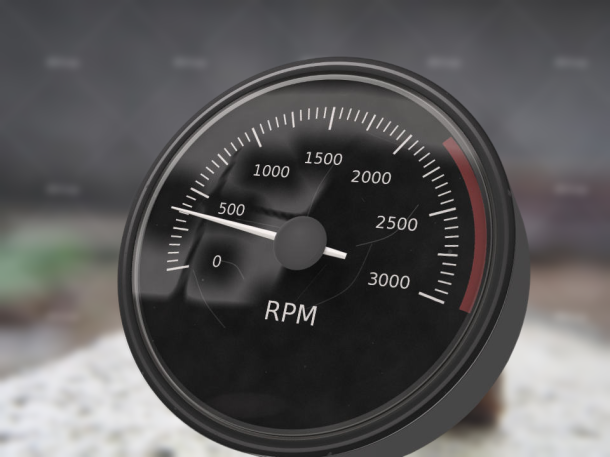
350; rpm
